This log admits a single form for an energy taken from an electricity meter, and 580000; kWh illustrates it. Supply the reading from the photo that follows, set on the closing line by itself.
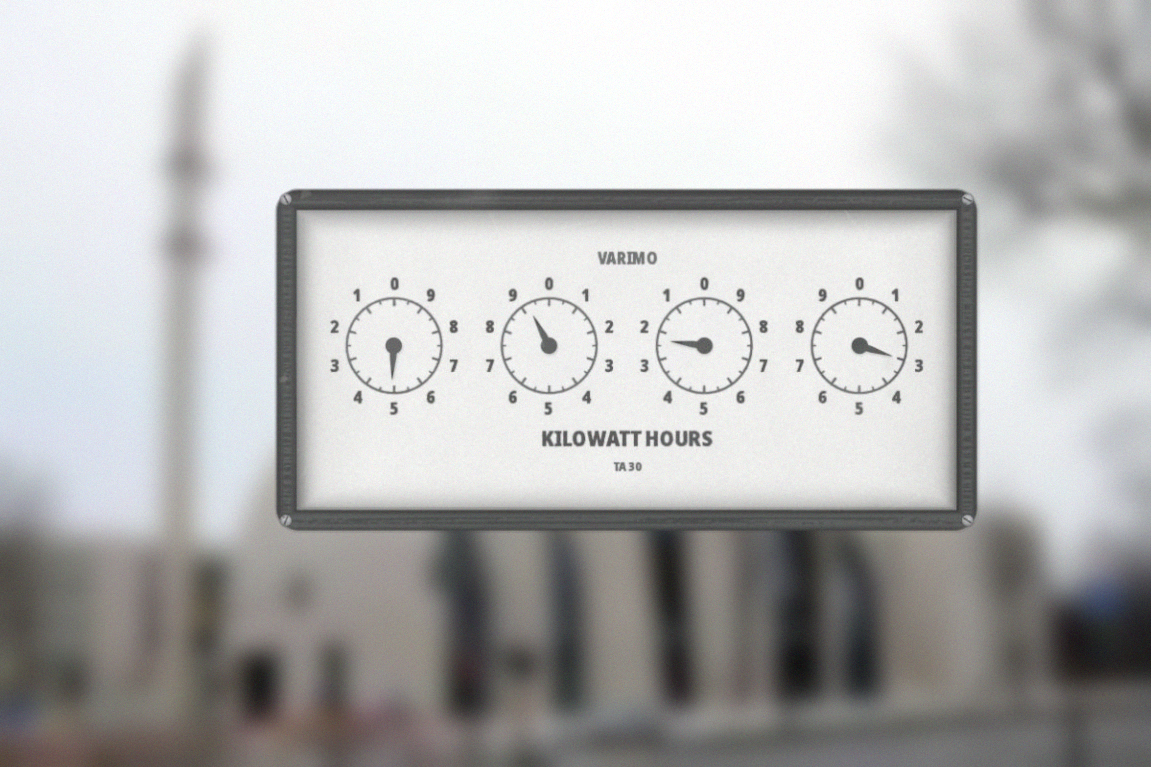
4923; kWh
